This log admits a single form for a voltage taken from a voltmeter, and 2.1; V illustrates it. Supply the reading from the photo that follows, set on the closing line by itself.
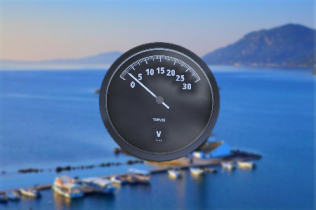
2.5; V
